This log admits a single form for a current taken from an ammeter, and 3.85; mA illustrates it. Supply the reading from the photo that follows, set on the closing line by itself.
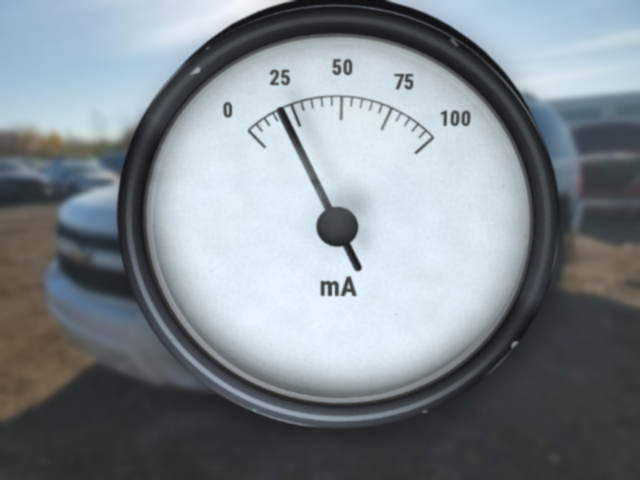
20; mA
